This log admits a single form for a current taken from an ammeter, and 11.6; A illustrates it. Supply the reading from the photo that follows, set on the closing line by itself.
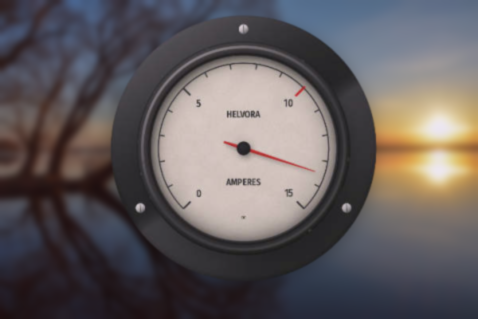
13.5; A
